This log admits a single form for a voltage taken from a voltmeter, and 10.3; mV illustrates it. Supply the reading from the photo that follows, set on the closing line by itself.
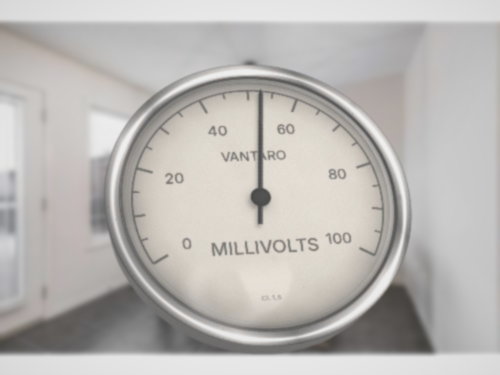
52.5; mV
